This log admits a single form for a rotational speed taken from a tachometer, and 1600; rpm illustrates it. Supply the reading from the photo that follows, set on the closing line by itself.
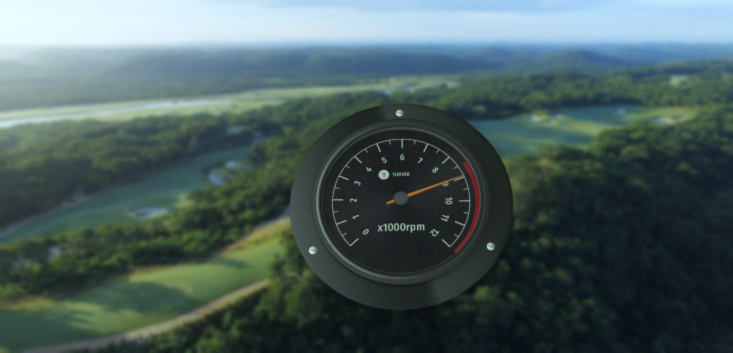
9000; rpm
